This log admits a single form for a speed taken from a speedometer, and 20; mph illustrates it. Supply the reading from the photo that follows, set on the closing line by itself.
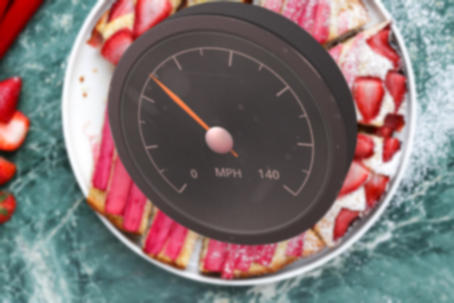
50; mph
